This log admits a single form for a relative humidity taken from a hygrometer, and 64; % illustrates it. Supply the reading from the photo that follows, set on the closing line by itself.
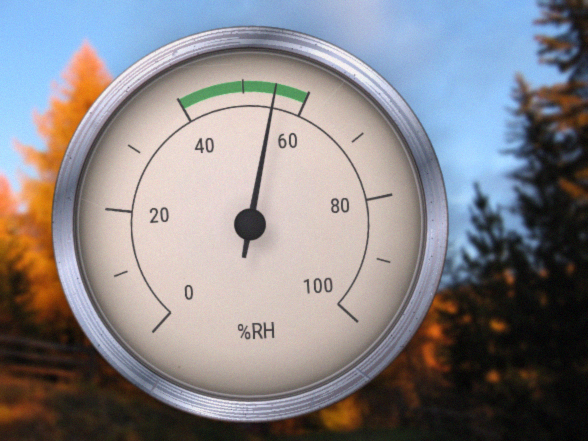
55; %
